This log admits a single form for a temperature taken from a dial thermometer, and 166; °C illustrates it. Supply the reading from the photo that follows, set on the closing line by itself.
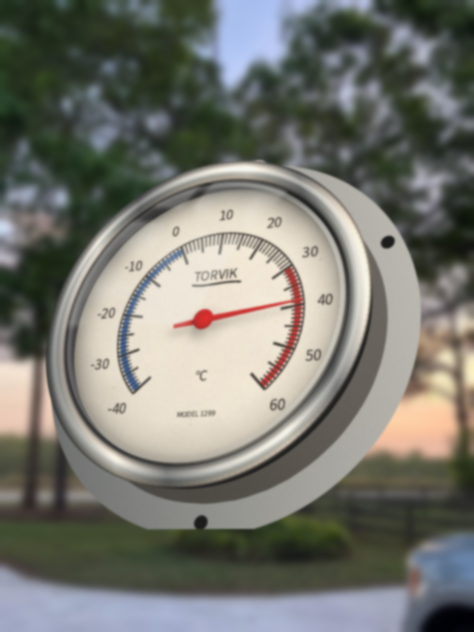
40; °C
